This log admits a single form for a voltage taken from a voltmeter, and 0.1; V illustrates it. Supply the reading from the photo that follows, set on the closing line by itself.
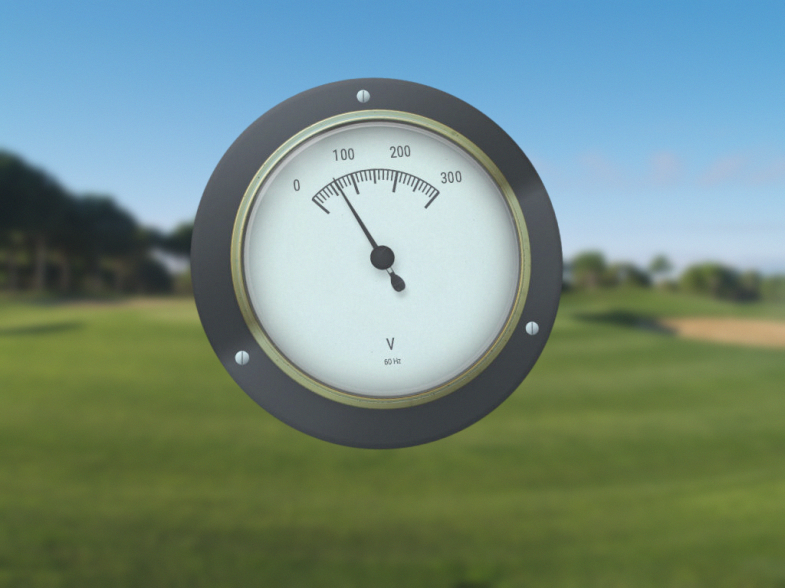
60; V
